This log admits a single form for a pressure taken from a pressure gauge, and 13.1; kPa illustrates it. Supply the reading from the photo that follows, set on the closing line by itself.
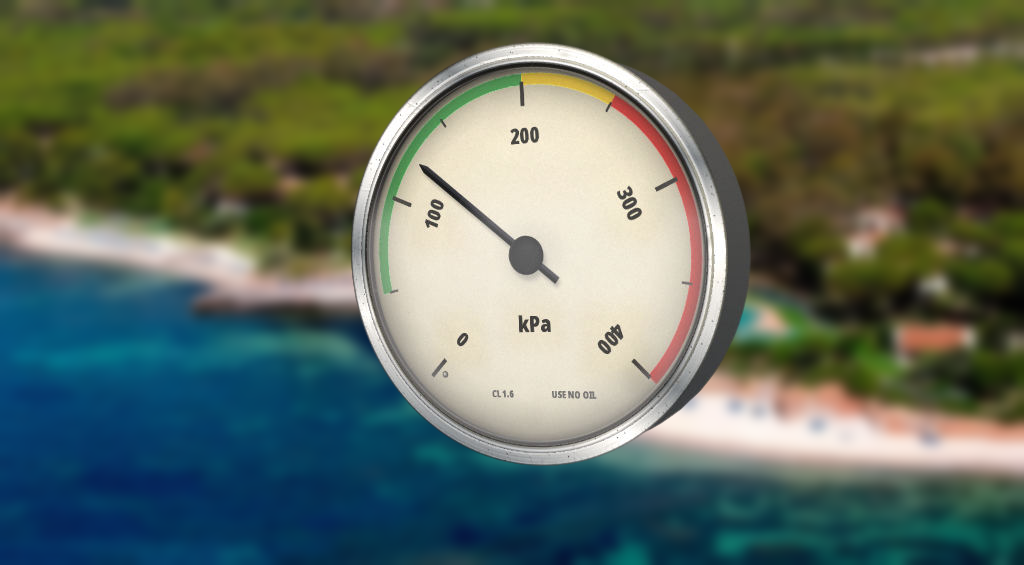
125; kPa
